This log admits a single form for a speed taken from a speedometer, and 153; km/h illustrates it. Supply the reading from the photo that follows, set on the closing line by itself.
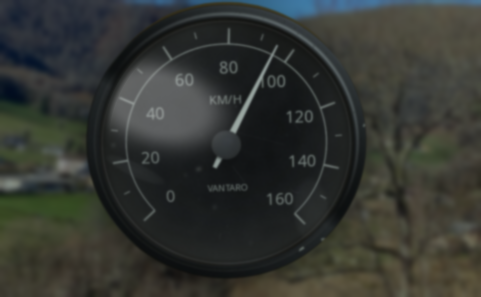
95; km/h
